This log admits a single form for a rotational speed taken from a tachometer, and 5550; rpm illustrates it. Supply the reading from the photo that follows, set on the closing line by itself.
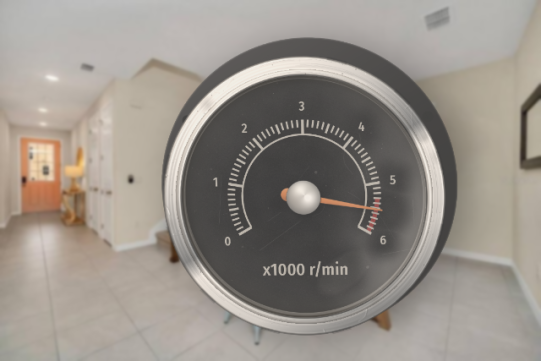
5500; rpm
